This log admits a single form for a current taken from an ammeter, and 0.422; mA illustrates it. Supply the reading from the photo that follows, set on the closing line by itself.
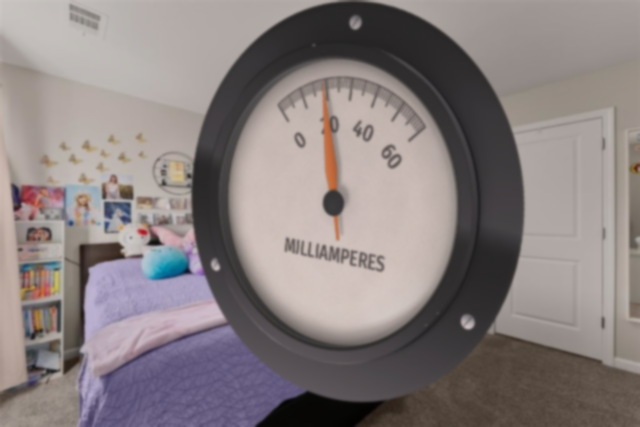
20; mA
